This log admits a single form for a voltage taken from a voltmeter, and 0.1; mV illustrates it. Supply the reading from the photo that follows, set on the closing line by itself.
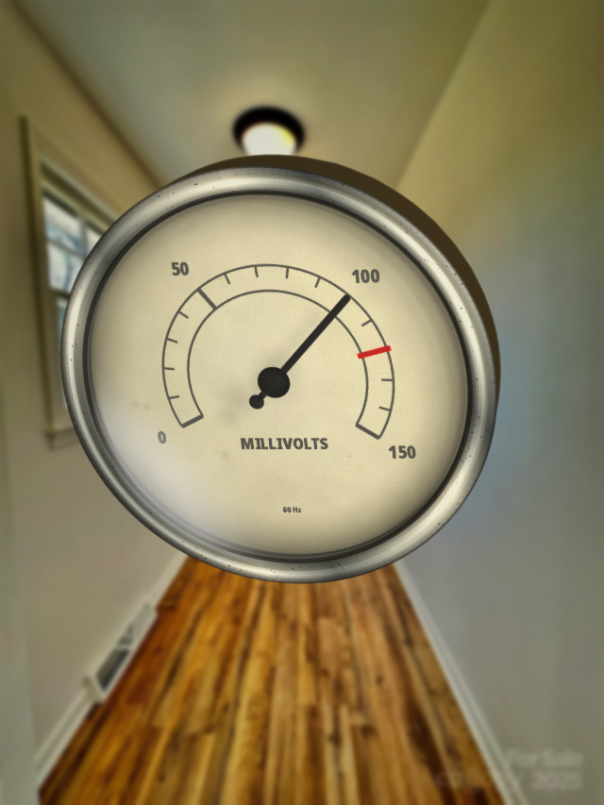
100; mV
